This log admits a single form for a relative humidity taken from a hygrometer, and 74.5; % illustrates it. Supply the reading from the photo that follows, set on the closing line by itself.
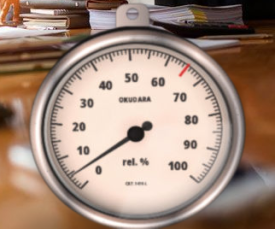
5; %
